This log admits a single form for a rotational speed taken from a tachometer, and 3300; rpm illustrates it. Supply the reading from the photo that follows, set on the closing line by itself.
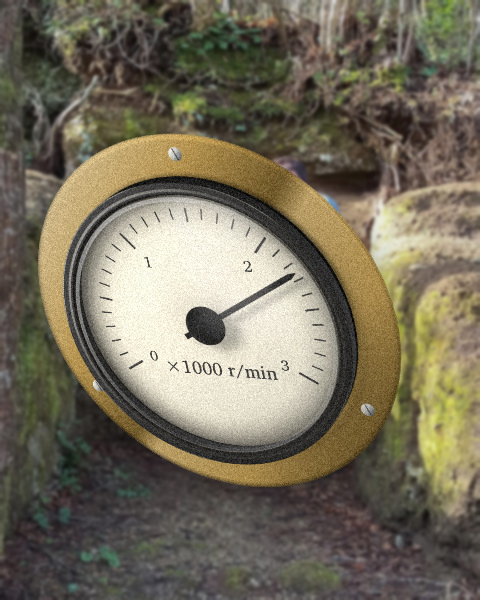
2250; rpm
